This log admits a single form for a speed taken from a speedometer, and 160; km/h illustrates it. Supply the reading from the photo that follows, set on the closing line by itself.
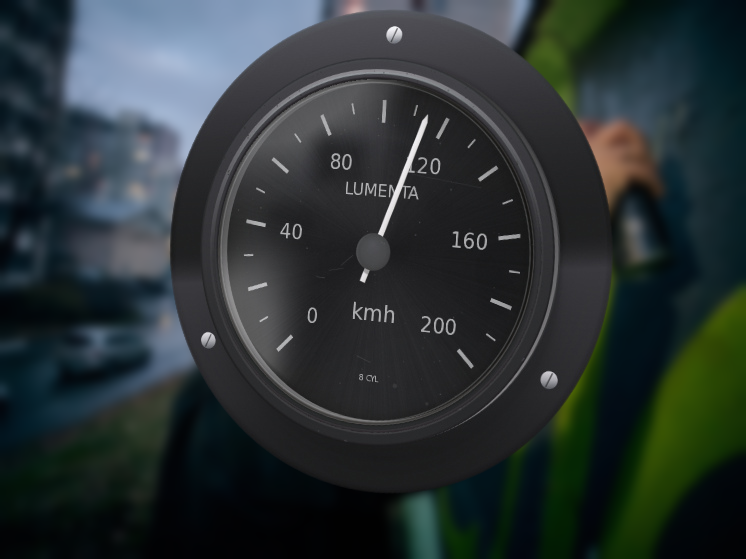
115; km/h
